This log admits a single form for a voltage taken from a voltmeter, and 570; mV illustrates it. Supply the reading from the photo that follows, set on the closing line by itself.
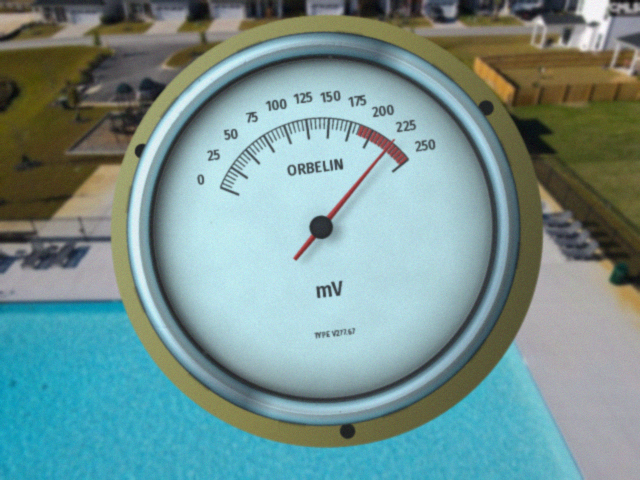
225; mV
